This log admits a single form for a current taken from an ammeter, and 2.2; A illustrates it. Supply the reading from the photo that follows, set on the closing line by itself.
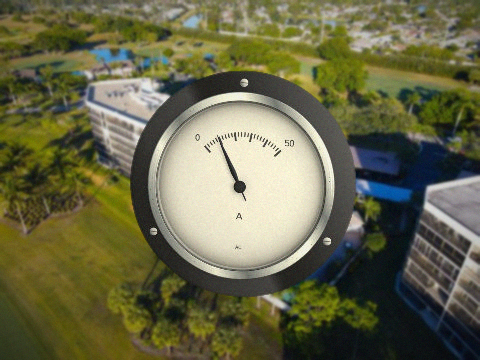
10; A
